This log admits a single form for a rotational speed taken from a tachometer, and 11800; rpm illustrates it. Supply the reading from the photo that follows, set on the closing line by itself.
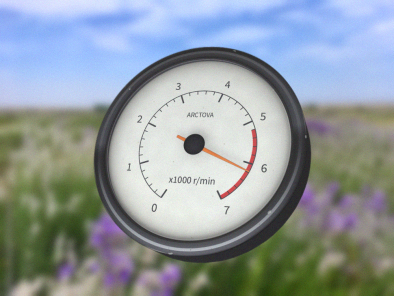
6200; rpm
